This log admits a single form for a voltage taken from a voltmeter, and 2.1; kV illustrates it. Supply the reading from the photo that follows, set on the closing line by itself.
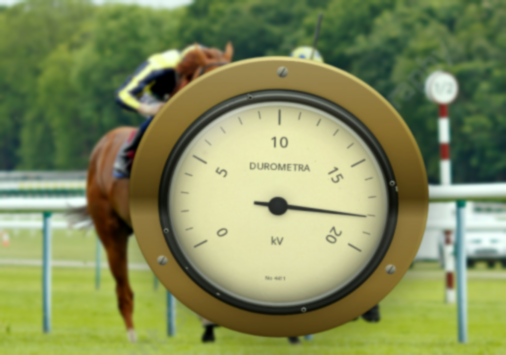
18; kV
